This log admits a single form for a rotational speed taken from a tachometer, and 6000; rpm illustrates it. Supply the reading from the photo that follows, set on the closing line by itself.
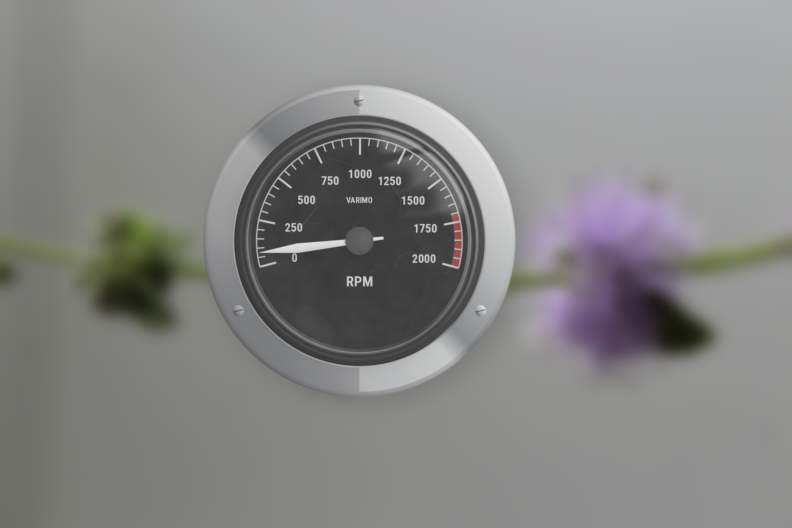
75; rpm
